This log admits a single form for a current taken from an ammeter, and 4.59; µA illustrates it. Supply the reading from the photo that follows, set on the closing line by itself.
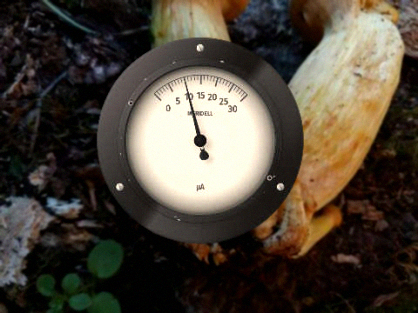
10; µA
